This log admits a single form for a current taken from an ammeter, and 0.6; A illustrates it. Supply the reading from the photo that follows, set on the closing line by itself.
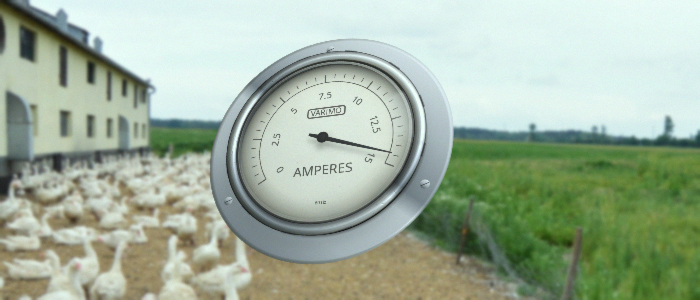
14.5; A
